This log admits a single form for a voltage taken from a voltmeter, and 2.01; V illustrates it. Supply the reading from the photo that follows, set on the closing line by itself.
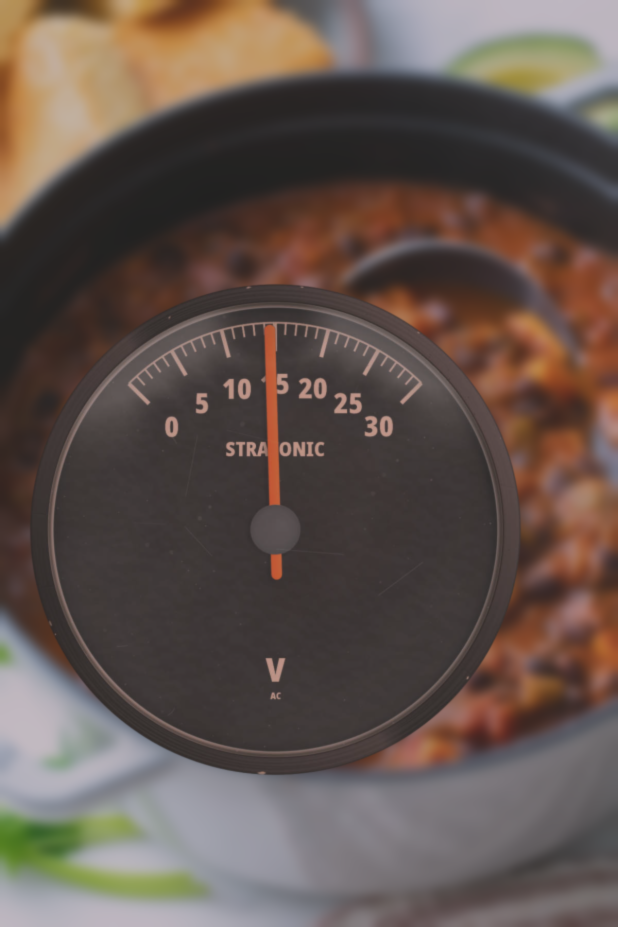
14.5; V
